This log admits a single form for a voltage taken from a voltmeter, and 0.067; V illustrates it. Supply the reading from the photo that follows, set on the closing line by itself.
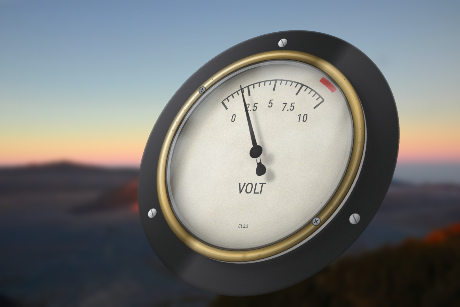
2; V
